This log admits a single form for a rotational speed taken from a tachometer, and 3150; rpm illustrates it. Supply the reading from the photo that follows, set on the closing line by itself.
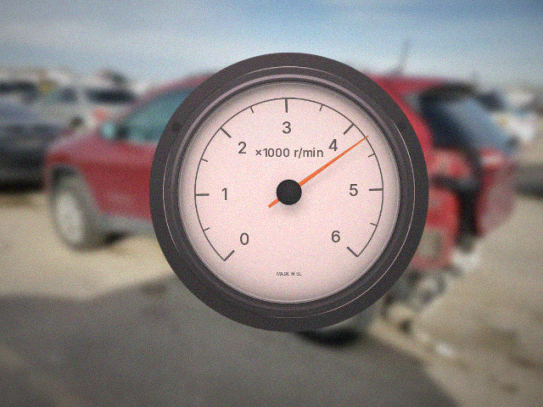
4250; rpm
